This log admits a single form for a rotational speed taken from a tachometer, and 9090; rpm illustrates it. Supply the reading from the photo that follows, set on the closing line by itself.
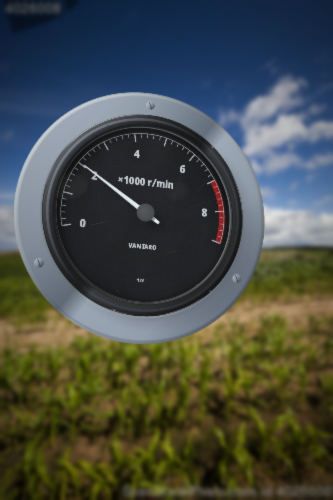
2000; rpm
